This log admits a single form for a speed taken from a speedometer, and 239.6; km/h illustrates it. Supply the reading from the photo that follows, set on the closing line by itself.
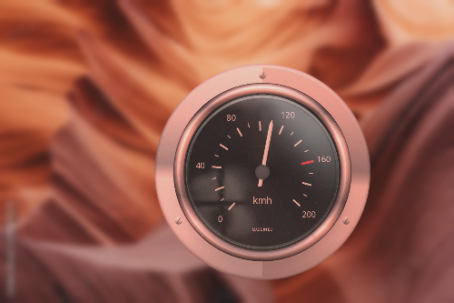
110; km/h
